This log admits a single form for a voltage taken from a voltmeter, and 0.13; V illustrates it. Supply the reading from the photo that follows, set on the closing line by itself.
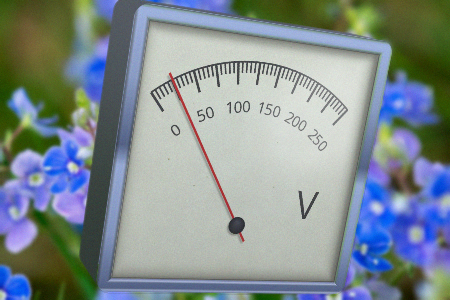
25; V
